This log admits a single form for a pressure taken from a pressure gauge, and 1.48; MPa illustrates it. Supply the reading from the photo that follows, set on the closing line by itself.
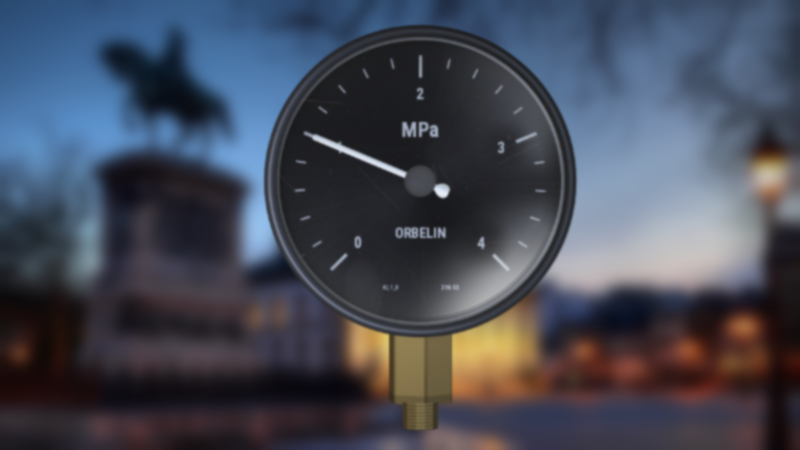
1; MPa
